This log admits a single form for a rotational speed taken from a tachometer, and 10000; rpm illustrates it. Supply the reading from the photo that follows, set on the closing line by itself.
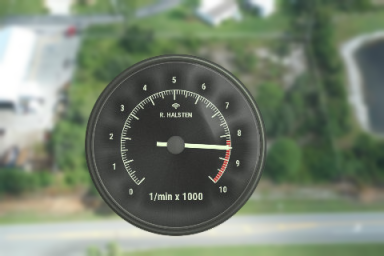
8500; rpm
